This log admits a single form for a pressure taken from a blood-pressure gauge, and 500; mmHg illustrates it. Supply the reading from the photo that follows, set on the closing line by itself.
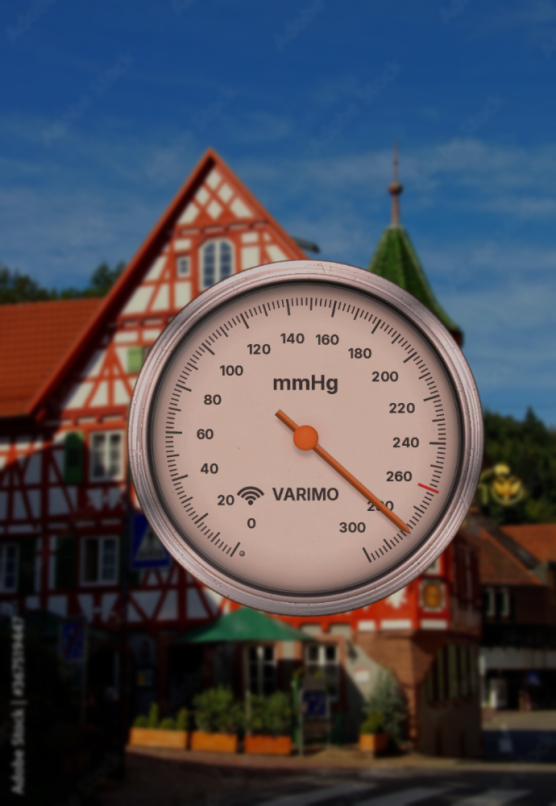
280; mmHg
